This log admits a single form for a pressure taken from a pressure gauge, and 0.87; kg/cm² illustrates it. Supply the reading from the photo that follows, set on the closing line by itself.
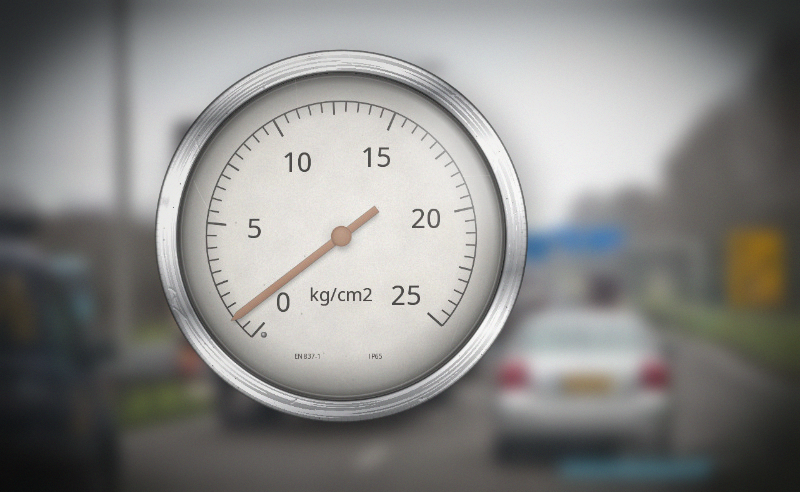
1; kg/cm²
